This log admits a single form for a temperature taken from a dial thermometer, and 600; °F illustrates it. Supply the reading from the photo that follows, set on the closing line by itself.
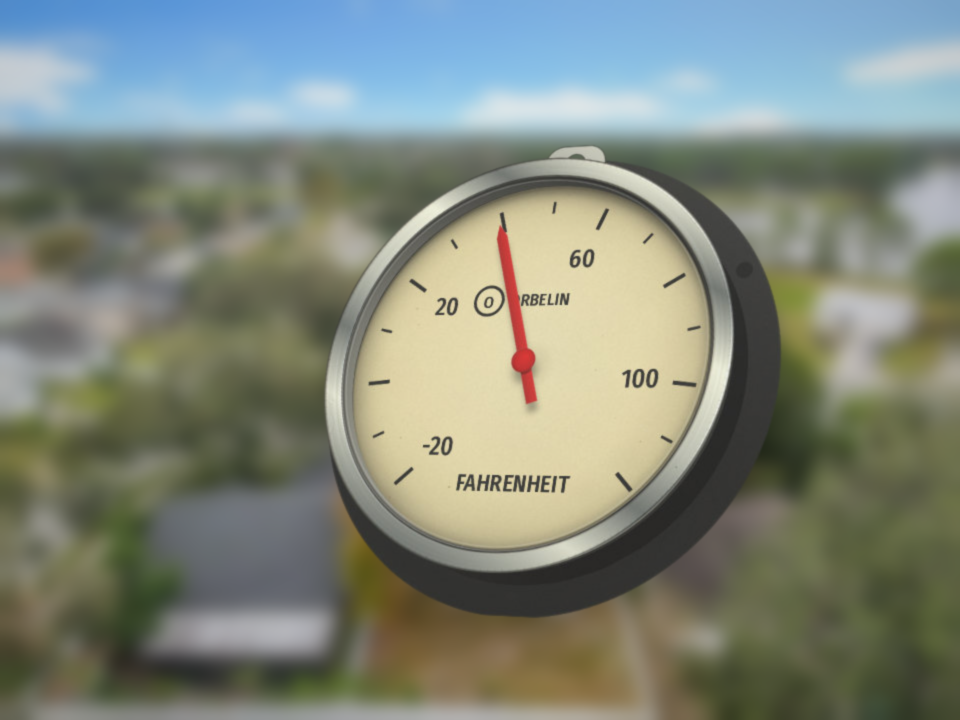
40; °F
